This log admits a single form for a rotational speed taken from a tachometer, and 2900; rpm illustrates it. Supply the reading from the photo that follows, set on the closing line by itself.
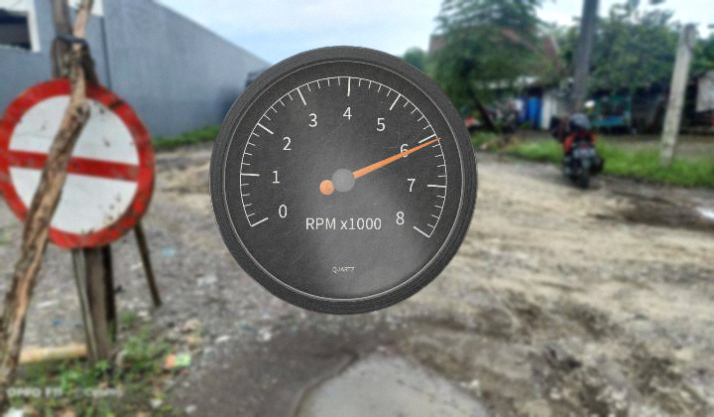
6100; rpm
